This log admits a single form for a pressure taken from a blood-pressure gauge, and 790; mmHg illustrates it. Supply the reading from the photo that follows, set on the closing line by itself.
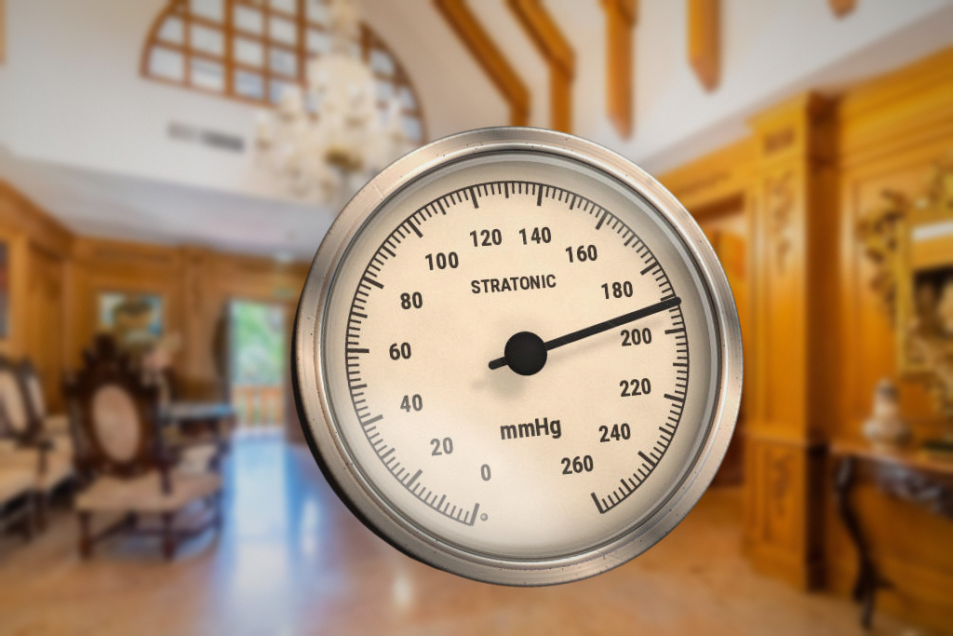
192; mmHg
